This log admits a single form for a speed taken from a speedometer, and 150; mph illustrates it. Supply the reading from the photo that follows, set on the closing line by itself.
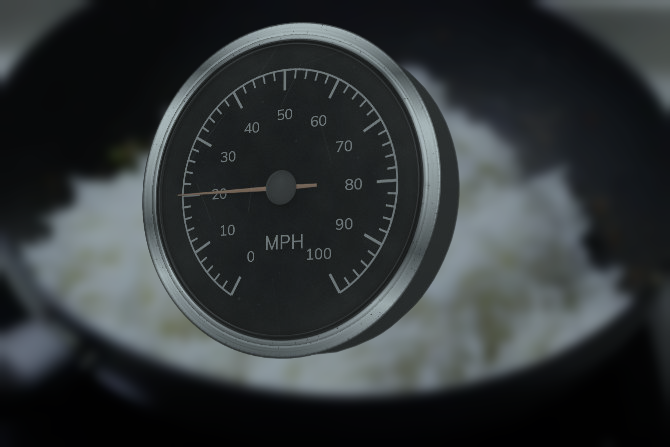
20; mph
